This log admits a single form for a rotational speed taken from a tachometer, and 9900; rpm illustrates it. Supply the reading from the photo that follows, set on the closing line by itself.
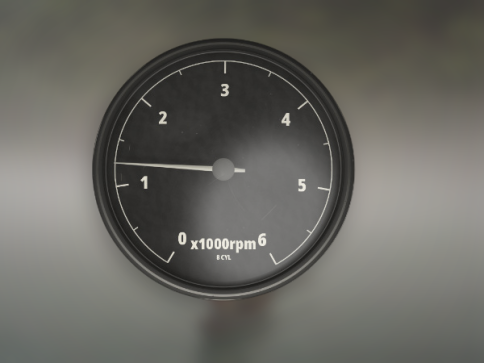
1250; rpm
